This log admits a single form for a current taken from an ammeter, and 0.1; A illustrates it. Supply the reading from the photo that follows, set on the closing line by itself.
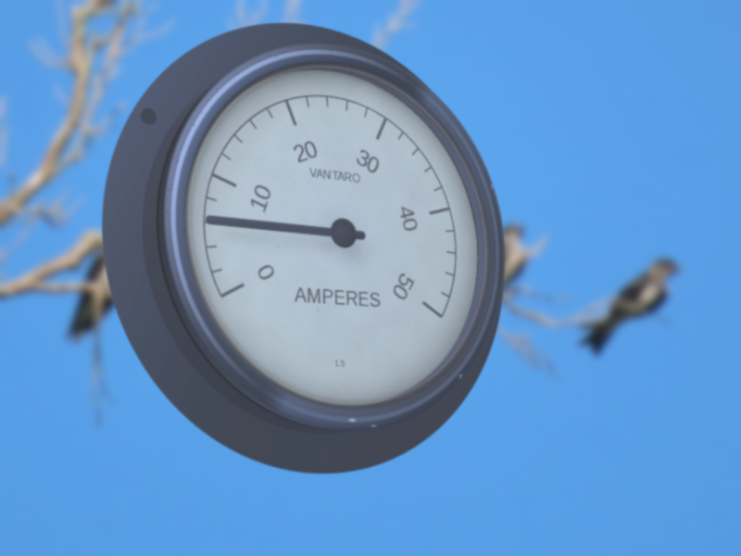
6; A
